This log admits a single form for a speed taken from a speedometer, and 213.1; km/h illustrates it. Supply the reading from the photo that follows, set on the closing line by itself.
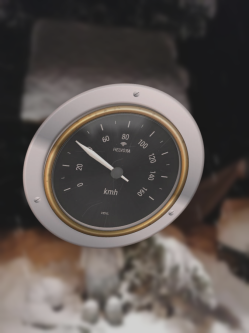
40; km/h
